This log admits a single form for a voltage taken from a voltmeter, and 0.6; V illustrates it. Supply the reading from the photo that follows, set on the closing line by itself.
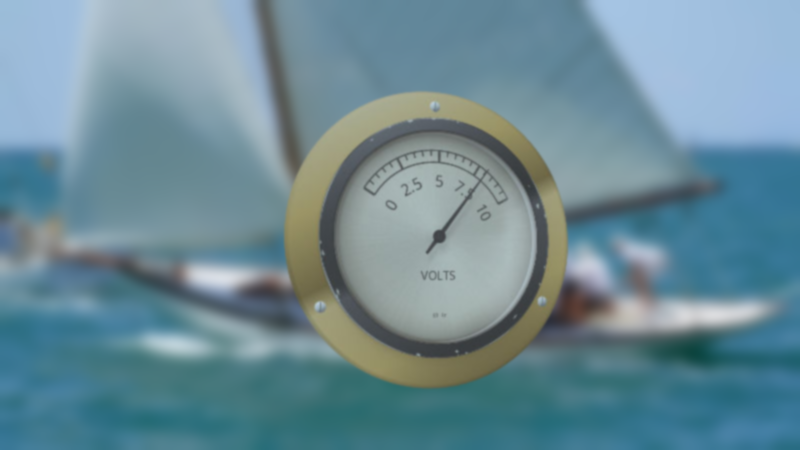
8; V
